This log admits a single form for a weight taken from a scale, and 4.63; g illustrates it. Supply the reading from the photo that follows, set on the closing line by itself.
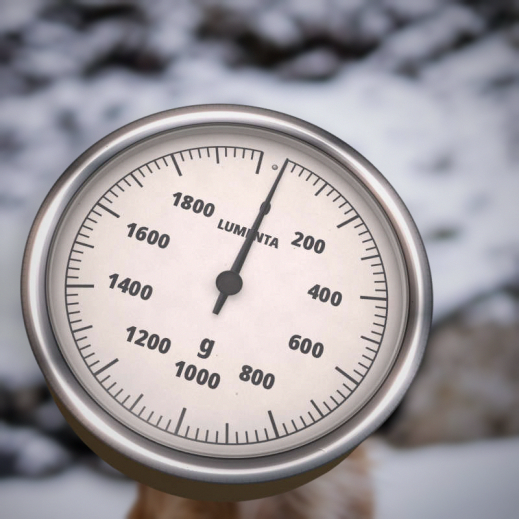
0; g
